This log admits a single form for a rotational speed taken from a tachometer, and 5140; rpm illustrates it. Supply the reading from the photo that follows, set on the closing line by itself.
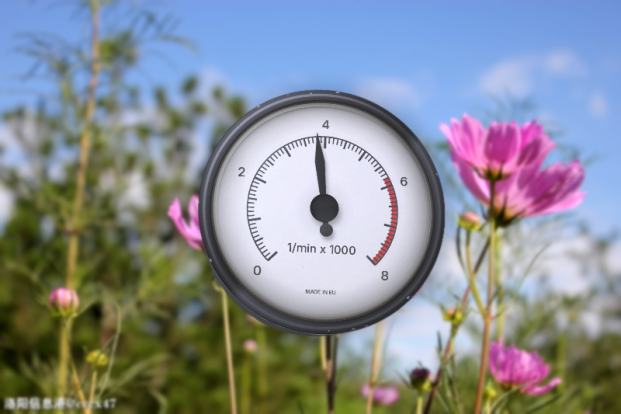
3800; rpm
